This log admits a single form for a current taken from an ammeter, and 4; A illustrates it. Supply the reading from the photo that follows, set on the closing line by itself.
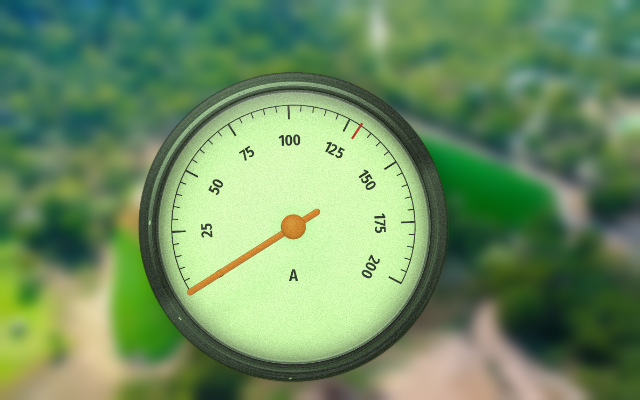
0; A
